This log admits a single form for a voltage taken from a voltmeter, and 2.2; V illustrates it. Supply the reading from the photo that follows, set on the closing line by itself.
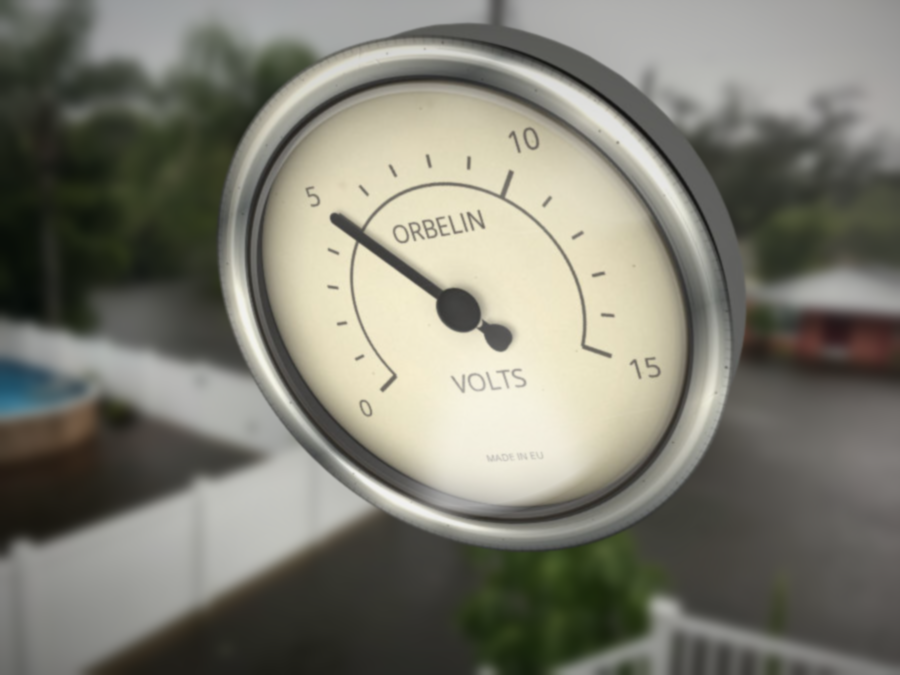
5; V
